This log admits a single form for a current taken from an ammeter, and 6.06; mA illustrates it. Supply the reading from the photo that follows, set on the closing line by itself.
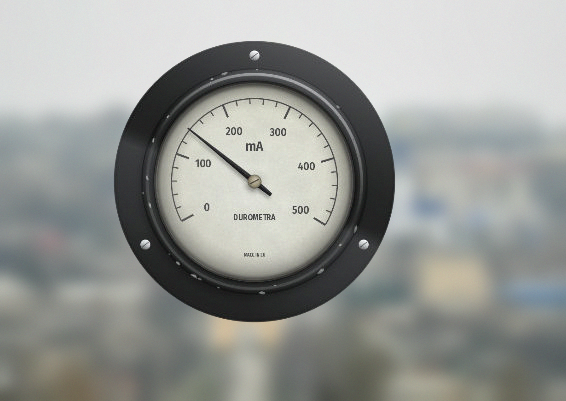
140; mA
